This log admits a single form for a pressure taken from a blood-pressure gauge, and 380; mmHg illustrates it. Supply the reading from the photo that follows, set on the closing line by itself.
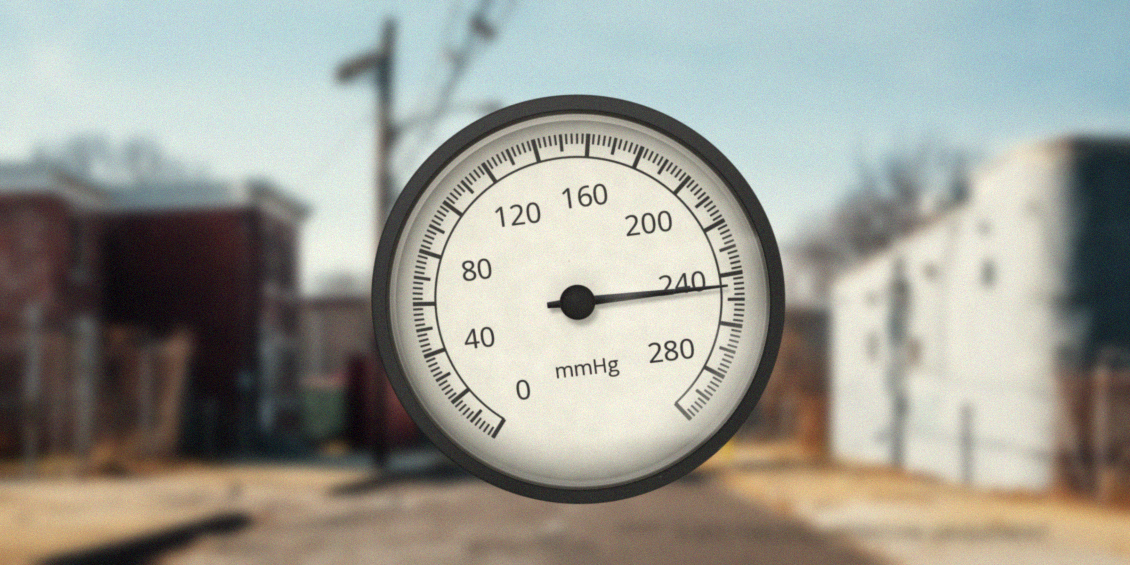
244; mmHg
